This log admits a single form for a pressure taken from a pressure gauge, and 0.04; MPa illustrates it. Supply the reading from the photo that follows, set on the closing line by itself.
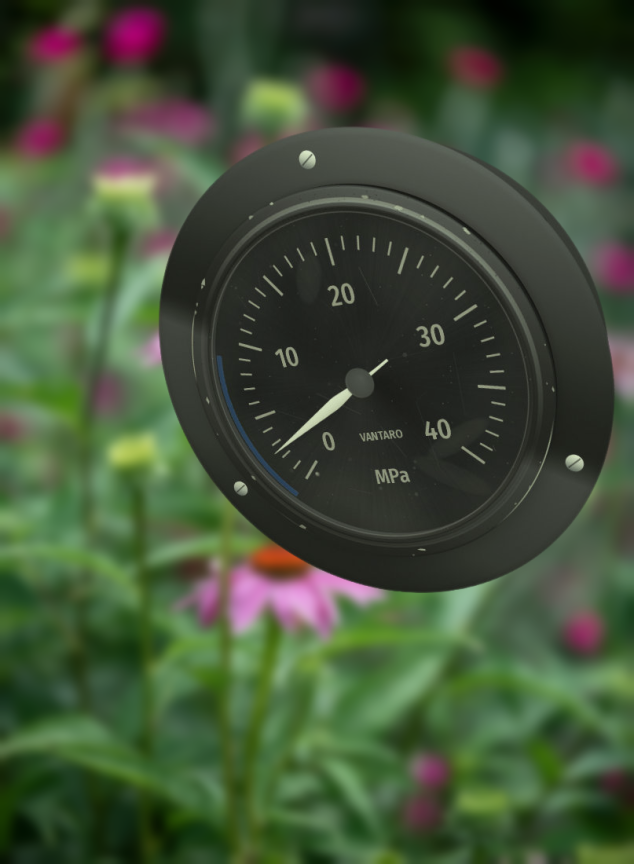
2.5; MPa
